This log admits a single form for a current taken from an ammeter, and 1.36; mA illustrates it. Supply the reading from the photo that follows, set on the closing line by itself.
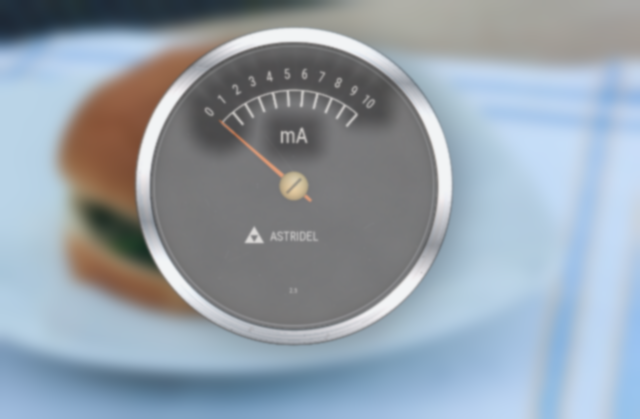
0; mA
